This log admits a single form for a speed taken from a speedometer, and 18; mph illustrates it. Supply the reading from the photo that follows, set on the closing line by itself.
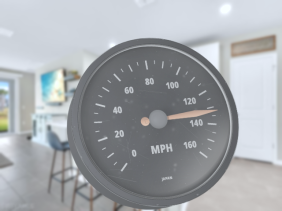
132.5; mph
